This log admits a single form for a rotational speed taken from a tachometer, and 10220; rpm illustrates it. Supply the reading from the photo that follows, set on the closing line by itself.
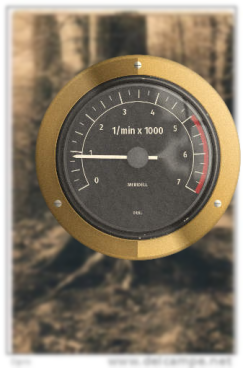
875; rpm
